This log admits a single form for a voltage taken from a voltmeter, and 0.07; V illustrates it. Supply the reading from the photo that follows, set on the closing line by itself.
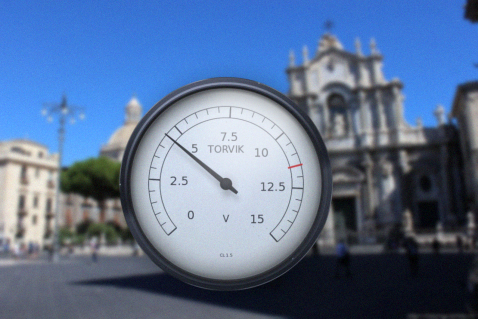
4.5; V
